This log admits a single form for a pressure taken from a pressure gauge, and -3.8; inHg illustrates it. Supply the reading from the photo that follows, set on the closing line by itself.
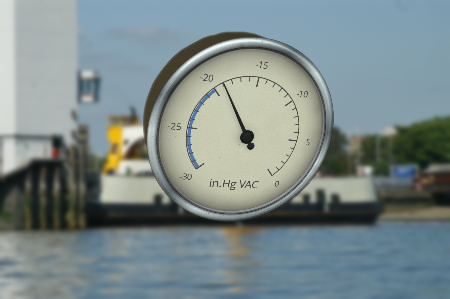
-19; inHg
